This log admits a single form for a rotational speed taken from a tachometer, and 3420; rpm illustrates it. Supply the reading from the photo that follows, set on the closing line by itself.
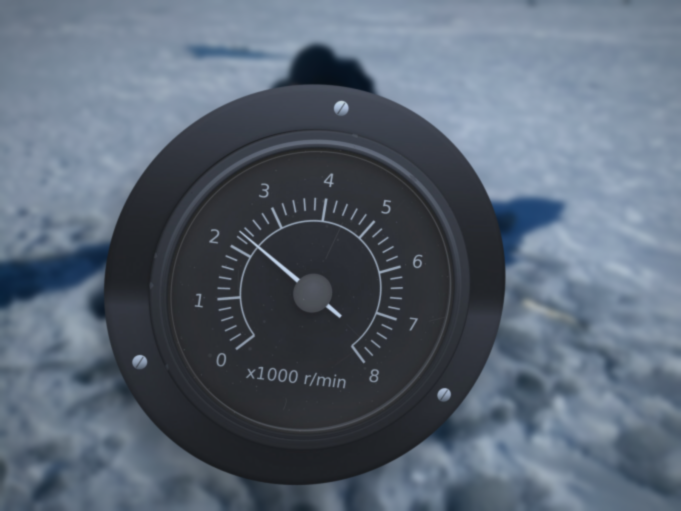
2300; rpm
